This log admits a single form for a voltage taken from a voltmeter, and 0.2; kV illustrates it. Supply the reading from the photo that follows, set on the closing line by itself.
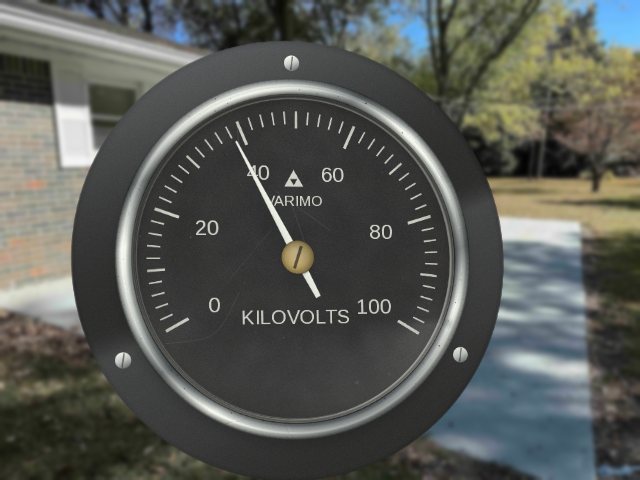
38; kV
